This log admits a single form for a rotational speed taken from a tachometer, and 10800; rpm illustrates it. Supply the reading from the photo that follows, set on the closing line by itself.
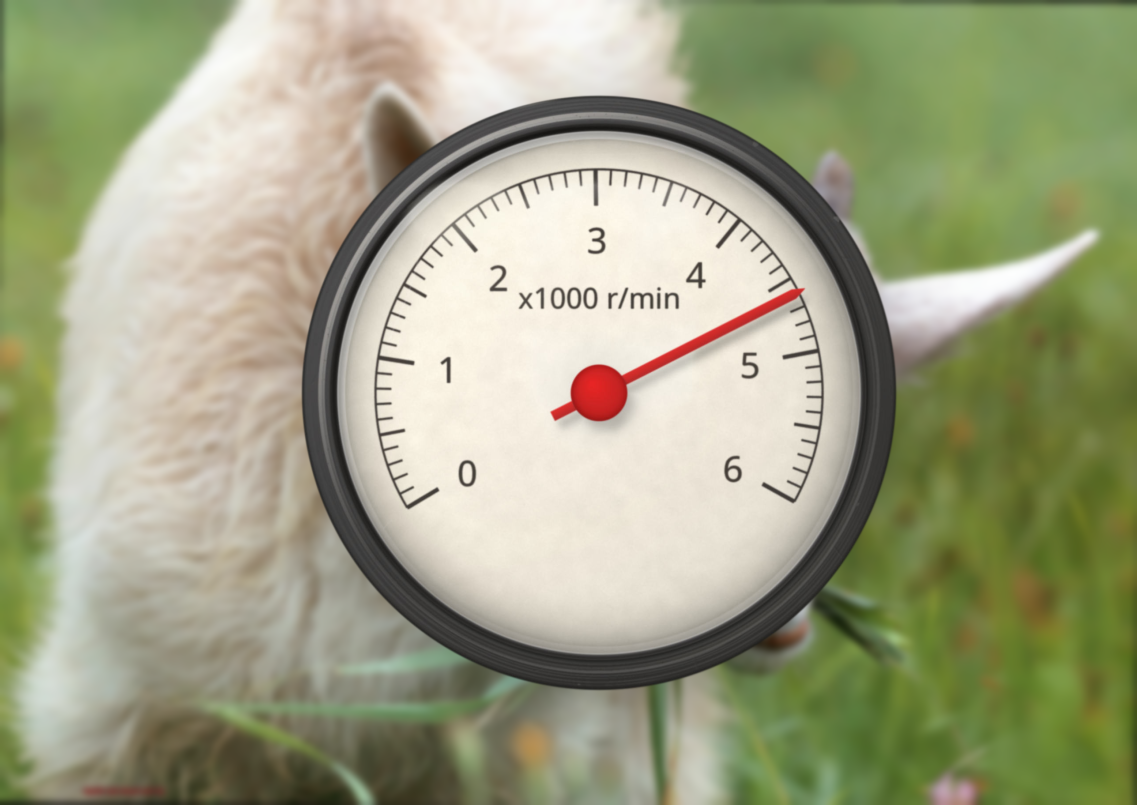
4600; rpm
